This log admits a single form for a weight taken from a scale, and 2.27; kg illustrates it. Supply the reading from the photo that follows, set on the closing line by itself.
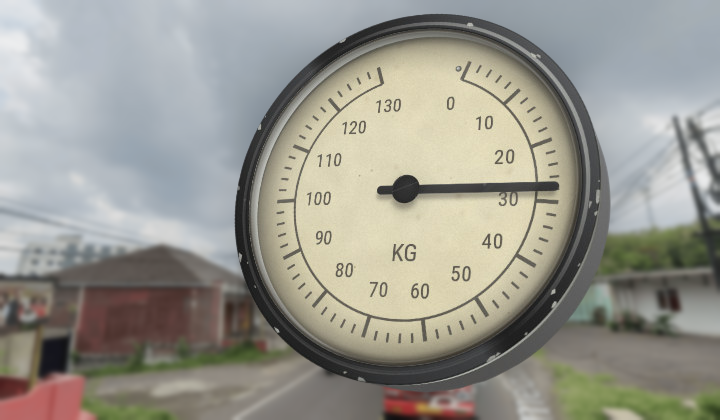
28; kg
